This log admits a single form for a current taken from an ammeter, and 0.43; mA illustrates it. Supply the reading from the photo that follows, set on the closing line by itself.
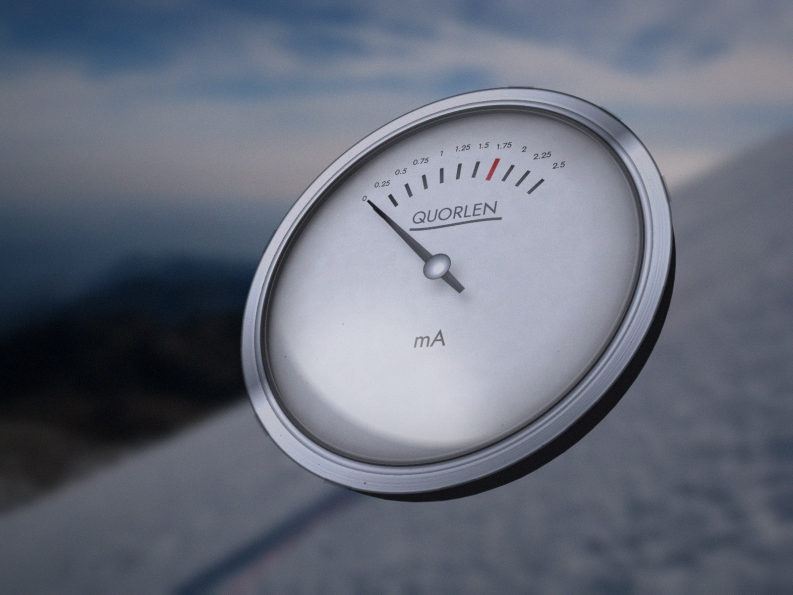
0; mA
